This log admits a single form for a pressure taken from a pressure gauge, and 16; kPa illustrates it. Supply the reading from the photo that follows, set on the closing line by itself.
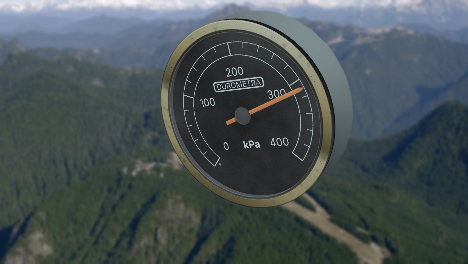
310; kPa
